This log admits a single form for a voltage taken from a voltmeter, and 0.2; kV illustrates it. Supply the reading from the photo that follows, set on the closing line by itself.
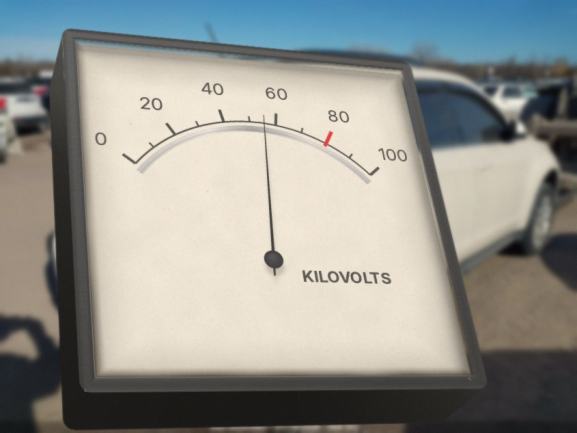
55; kV
